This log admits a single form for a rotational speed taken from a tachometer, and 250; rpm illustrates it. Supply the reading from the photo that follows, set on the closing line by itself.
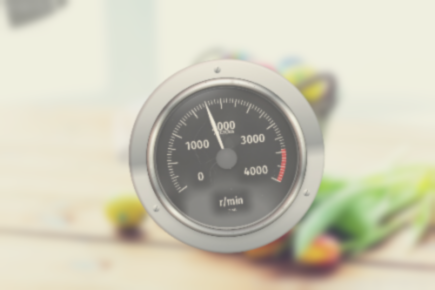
1750; rpm
